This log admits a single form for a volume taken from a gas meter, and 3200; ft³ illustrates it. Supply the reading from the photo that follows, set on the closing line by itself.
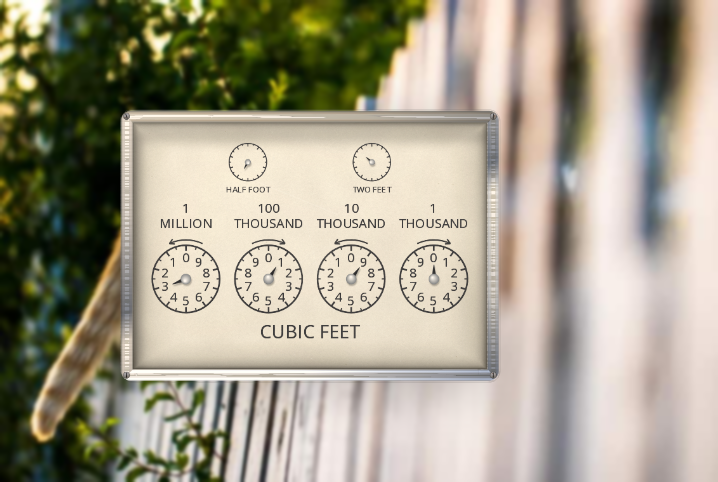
309000; ft³
